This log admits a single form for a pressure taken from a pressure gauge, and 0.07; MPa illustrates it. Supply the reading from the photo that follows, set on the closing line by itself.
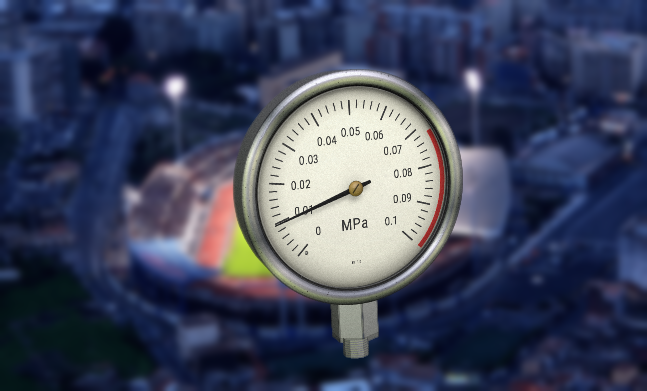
0.01; MPa
